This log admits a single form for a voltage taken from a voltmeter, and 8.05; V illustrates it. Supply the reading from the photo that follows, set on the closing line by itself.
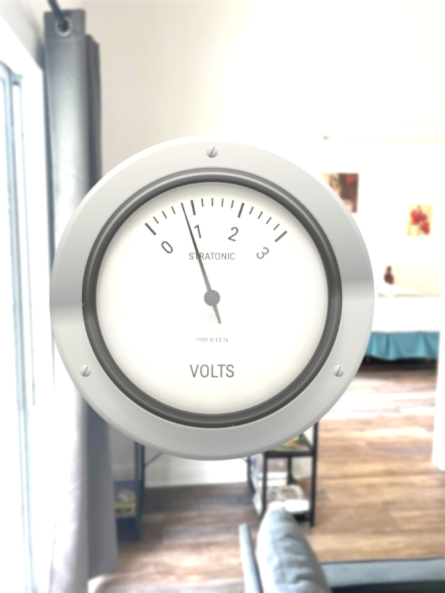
0.8; V
